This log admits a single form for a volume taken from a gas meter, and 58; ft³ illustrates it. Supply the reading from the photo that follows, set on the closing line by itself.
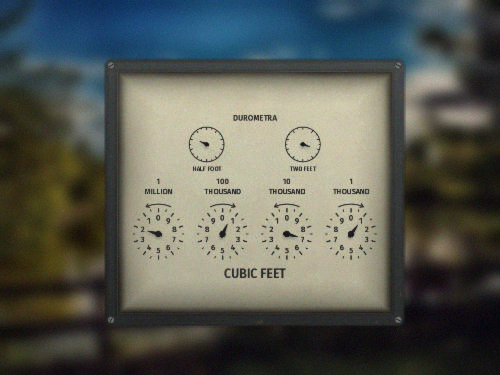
207100; ft³
